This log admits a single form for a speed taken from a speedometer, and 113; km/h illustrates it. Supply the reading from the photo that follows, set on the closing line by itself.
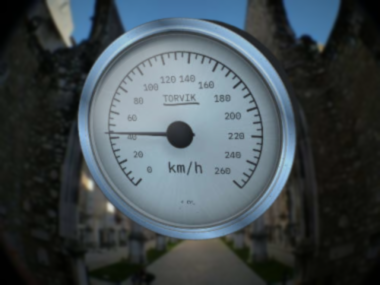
45; km/h
